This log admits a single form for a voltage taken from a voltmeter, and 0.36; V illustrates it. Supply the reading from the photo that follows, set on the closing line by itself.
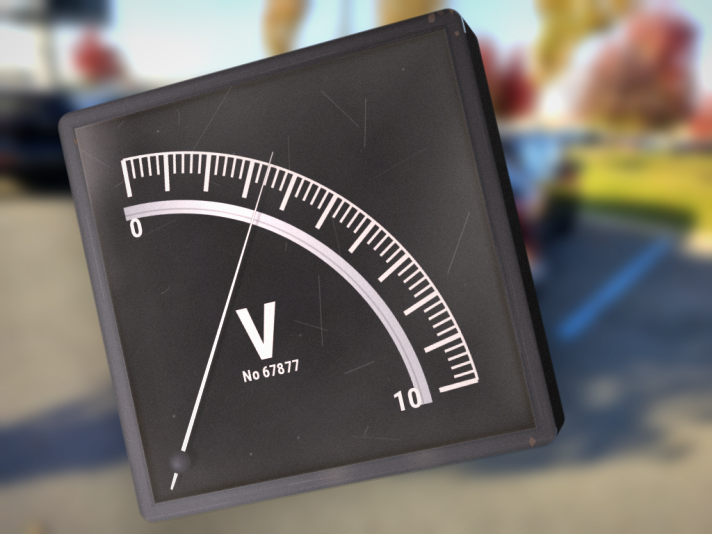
3.4; V
